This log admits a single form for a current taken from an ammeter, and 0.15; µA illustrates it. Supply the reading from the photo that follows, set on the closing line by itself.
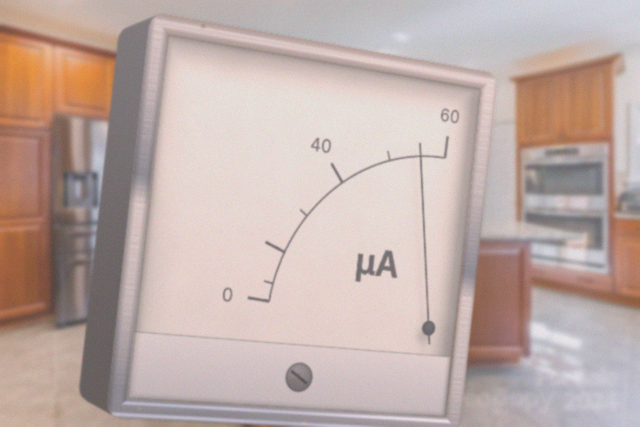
55; µA
